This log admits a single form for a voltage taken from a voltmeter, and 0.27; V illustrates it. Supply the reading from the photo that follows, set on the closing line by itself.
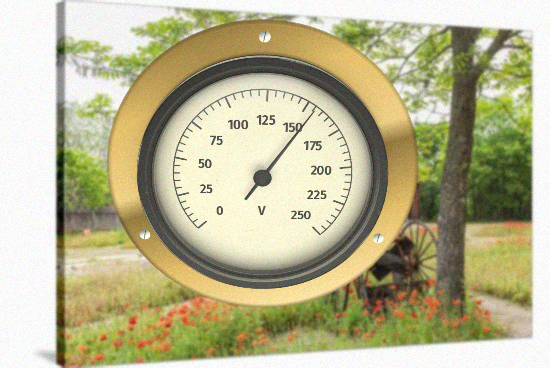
155; V
